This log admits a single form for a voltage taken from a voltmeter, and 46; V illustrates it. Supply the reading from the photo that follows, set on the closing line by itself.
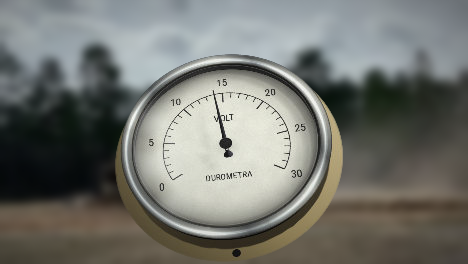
14; V
